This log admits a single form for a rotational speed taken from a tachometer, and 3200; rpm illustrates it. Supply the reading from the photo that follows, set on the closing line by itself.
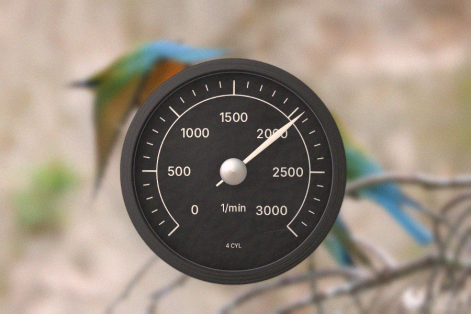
2050; rpm
